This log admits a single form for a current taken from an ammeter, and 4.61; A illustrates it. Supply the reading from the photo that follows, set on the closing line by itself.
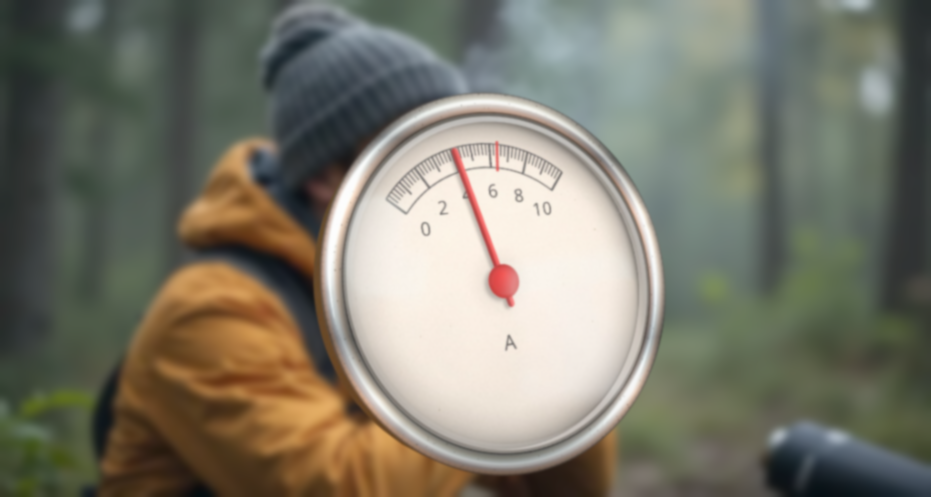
4; A
